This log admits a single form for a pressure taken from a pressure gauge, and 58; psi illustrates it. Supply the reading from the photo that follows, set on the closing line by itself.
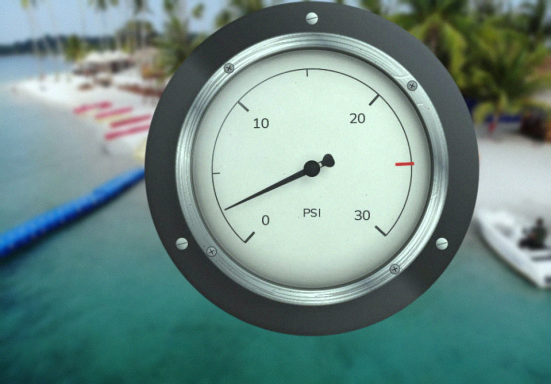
2.5; psi
